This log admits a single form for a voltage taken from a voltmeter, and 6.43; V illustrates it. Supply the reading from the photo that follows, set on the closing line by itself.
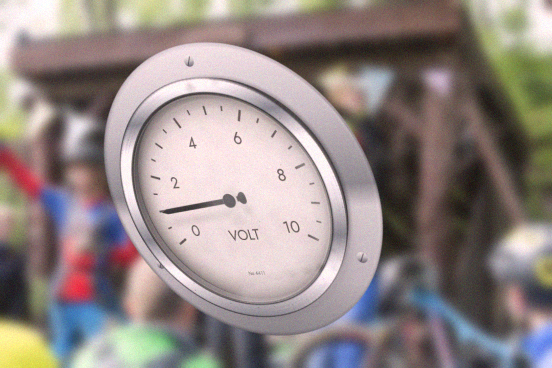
1; V
